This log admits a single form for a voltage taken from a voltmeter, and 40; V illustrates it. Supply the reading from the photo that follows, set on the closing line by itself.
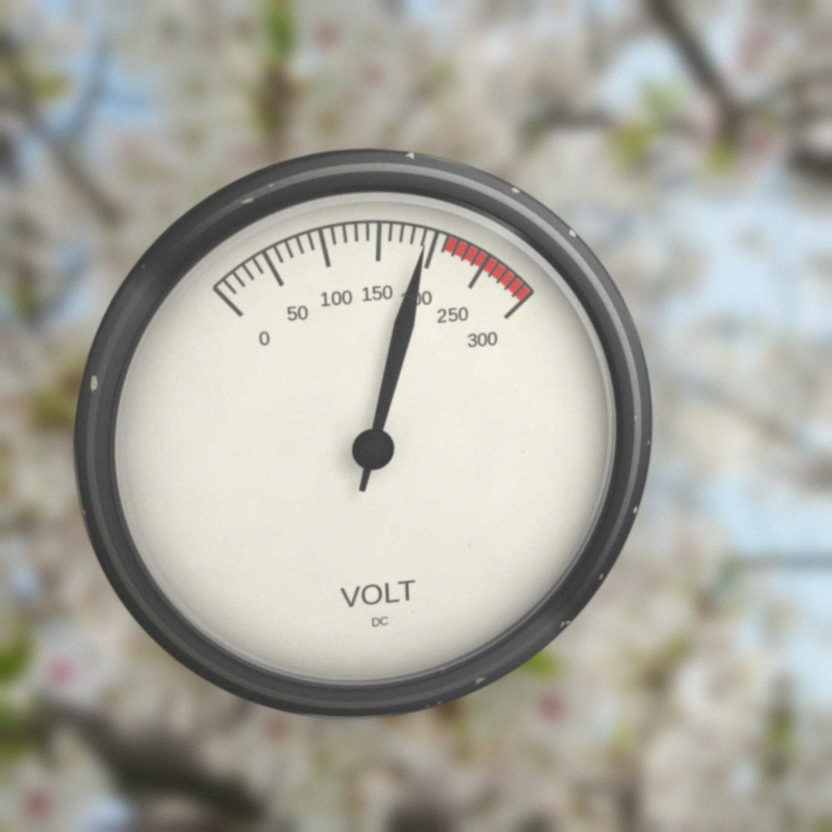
190; V
